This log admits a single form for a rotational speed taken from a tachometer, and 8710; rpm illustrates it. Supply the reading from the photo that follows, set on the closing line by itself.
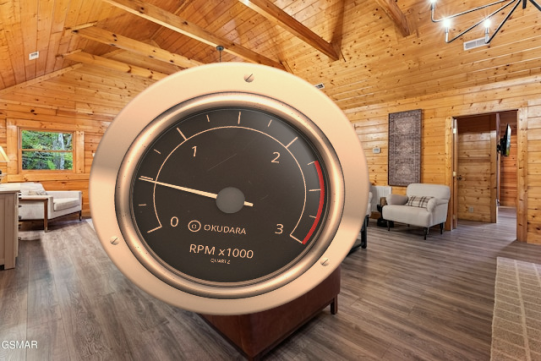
500; rpm
